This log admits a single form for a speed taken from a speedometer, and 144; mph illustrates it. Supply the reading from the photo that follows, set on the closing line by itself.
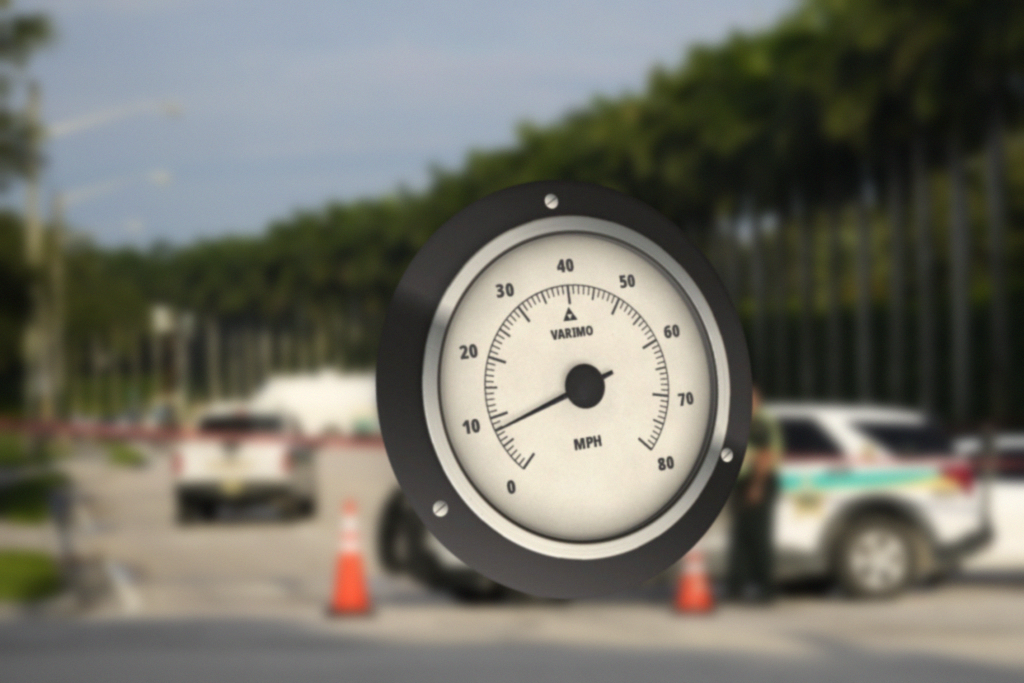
8; mph
